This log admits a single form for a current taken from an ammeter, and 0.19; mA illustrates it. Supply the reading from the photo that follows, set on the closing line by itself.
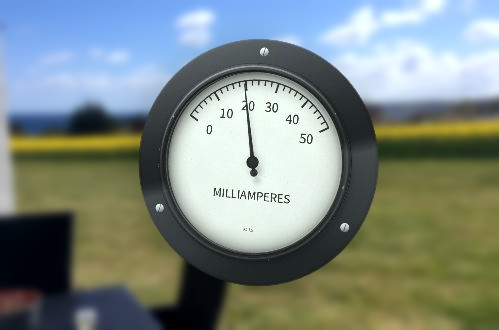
20; mA
